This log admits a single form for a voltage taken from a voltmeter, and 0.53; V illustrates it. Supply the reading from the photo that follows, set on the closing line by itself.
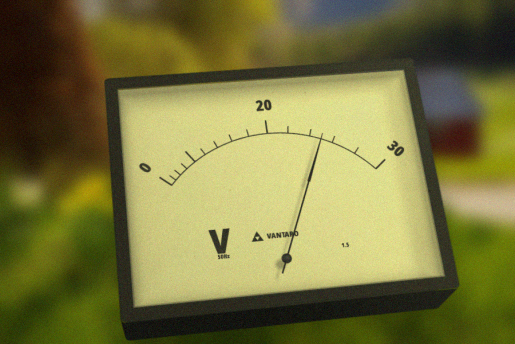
25; V
